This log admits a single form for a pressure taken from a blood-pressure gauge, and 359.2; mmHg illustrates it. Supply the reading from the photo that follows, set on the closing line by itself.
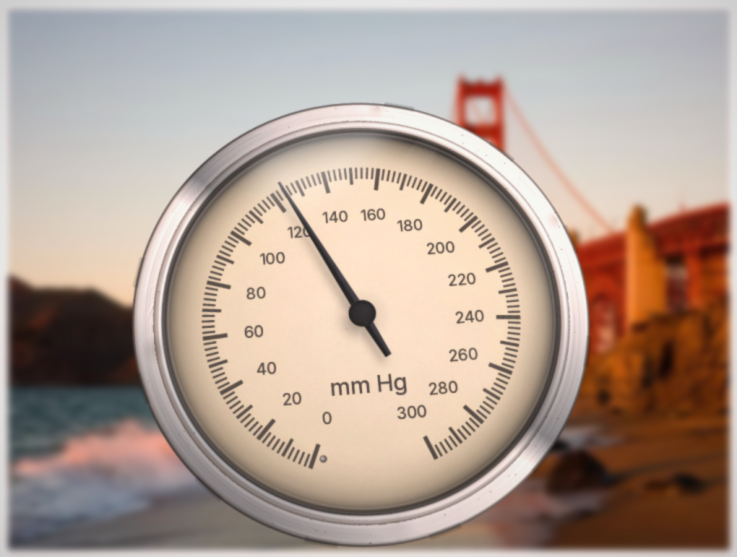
124; mmHg
